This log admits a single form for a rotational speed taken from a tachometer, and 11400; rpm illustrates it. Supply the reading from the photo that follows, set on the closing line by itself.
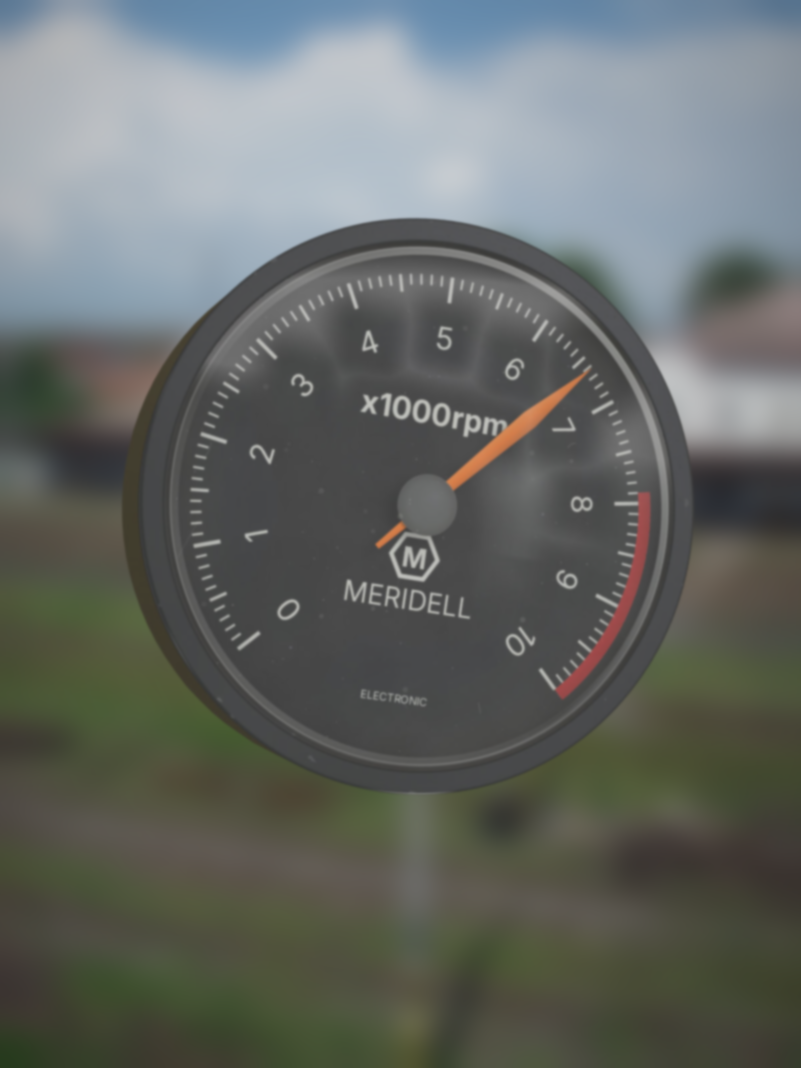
6600; rpm
